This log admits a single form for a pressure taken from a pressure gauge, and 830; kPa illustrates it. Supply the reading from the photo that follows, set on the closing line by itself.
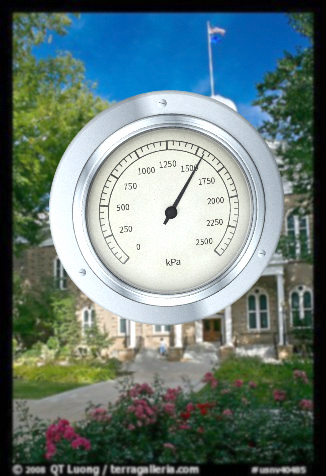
1550; kPa
